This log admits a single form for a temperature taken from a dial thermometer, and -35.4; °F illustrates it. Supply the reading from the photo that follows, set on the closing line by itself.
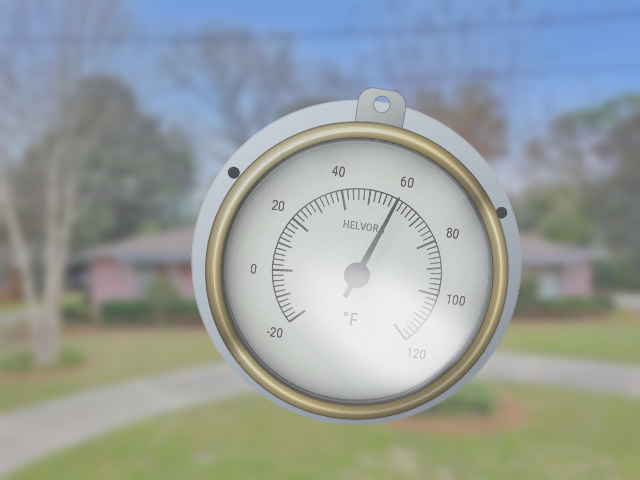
60; °F
